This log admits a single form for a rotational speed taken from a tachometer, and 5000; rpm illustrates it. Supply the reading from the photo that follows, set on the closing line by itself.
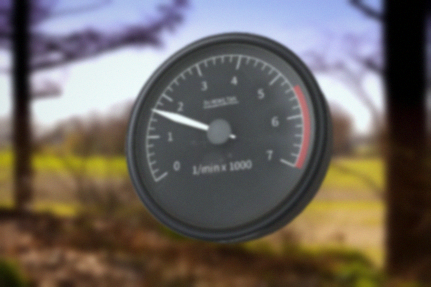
1600; rpm
